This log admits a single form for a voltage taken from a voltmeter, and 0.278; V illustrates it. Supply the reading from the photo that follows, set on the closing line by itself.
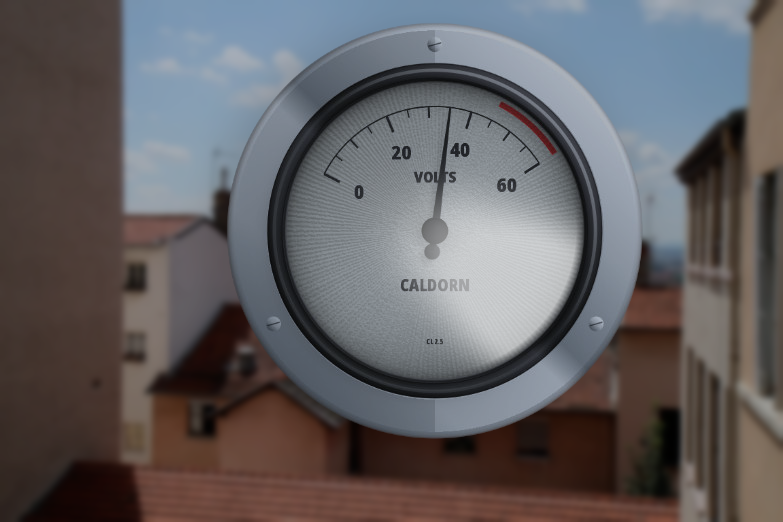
35; V
